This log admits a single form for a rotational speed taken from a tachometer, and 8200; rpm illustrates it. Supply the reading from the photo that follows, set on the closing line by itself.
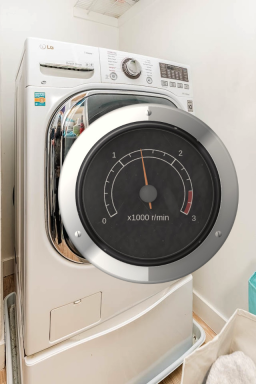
1400; rpm
